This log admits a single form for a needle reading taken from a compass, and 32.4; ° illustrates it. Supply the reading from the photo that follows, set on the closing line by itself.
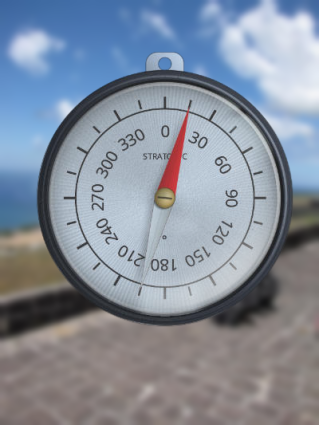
15; °
